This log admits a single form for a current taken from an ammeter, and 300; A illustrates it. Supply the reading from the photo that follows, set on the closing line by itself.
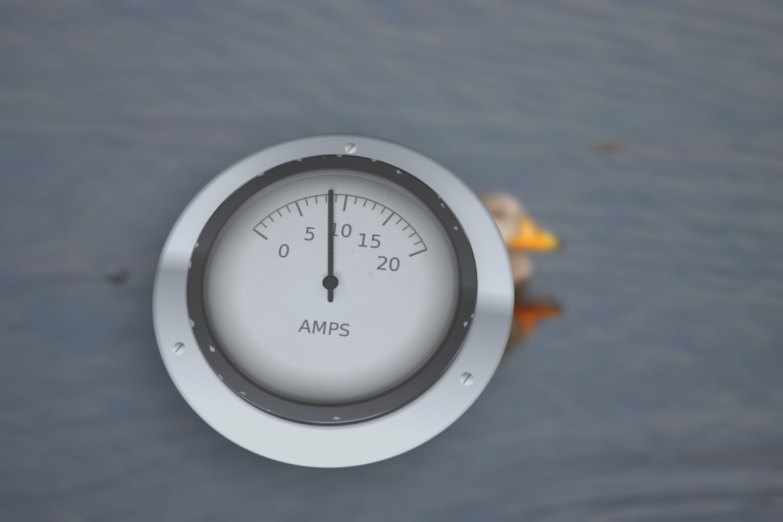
8.5; A
